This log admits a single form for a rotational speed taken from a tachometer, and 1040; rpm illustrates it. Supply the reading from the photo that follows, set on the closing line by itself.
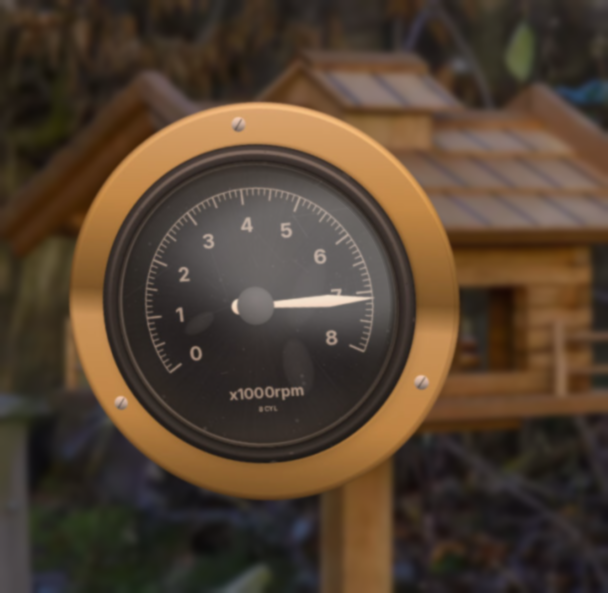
7100; rpm
